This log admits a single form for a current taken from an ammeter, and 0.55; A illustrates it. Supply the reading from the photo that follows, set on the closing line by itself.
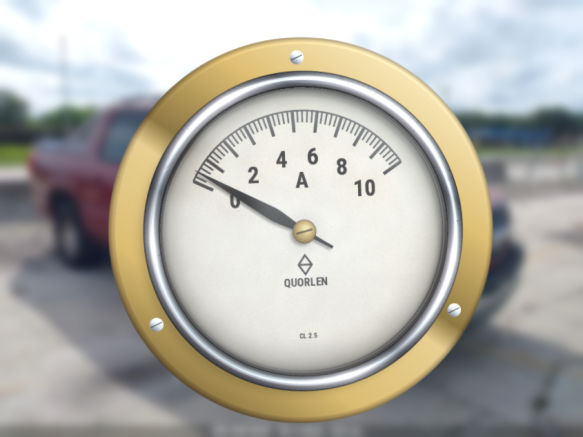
0.4; A
